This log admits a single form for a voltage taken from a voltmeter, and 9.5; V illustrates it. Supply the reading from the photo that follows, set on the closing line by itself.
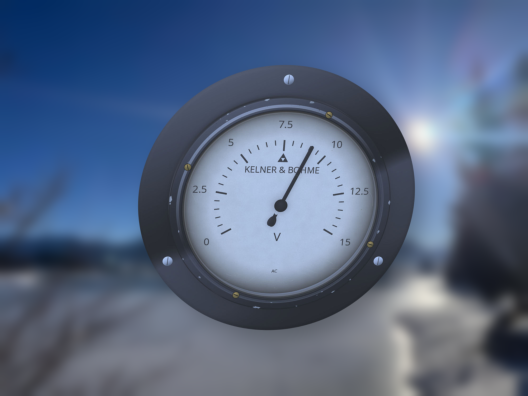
9; V
